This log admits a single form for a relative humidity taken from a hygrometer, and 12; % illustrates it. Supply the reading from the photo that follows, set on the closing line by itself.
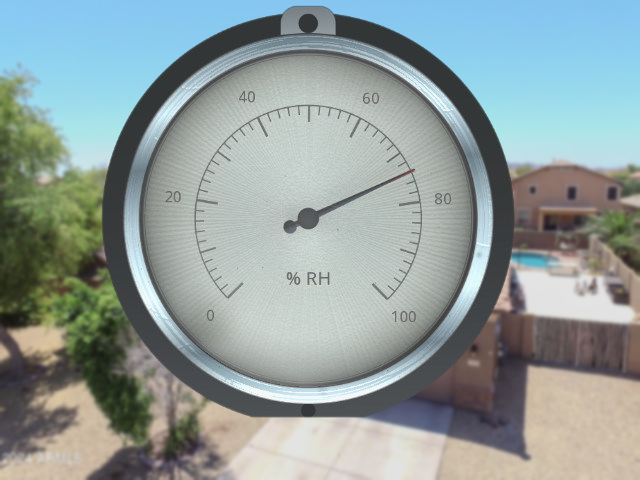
74; %
